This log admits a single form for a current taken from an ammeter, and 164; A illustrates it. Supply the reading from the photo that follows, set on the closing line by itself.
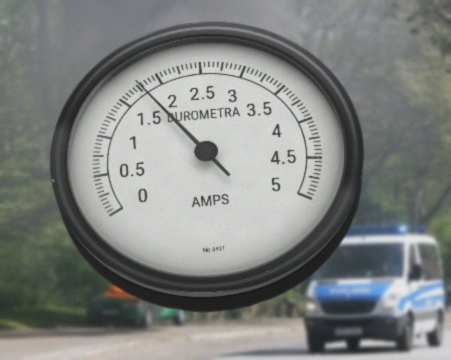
1.75; A
